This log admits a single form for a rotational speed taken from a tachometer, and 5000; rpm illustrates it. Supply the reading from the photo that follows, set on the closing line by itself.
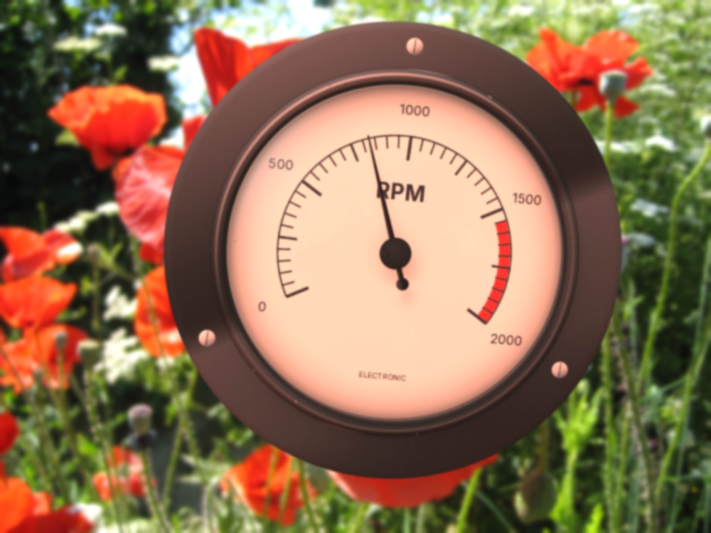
825; rpm
